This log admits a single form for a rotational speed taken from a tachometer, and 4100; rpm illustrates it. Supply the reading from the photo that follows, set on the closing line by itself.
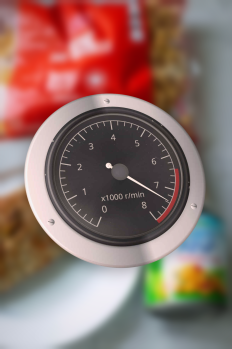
7400; rpm
